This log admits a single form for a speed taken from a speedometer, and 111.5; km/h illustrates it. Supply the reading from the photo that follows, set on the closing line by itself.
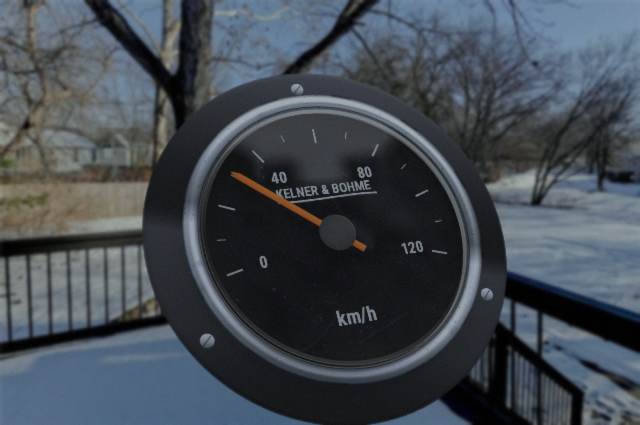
30; km/h
